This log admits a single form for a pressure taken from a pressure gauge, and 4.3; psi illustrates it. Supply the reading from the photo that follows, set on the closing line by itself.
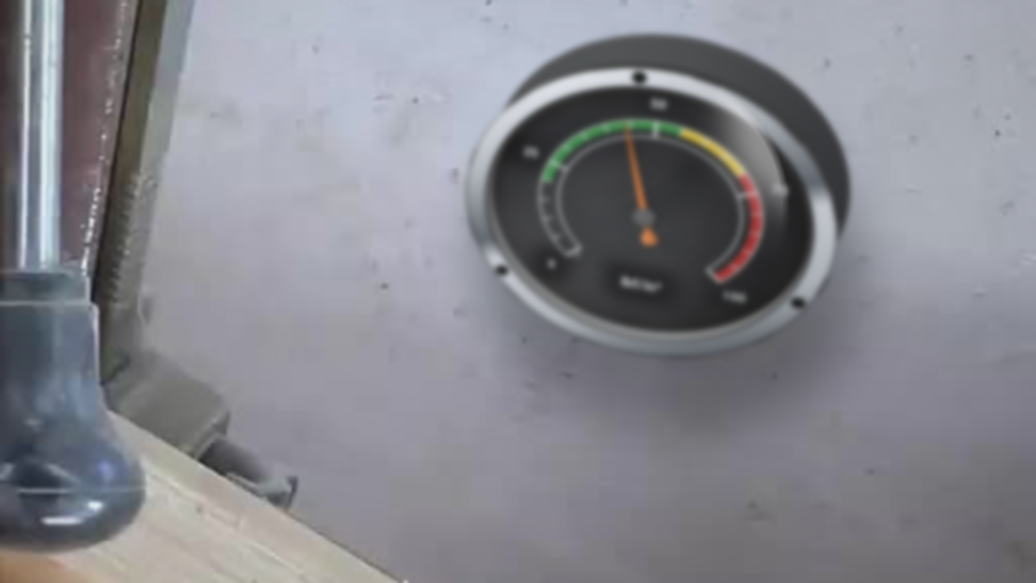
45; psi
